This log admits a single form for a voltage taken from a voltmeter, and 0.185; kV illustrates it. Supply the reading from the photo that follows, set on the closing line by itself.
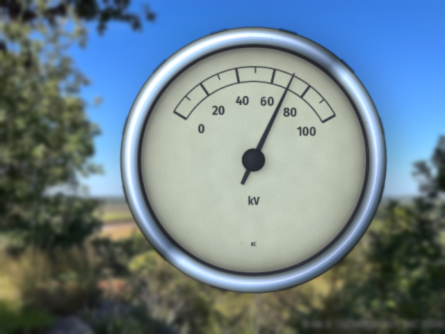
70; kV
